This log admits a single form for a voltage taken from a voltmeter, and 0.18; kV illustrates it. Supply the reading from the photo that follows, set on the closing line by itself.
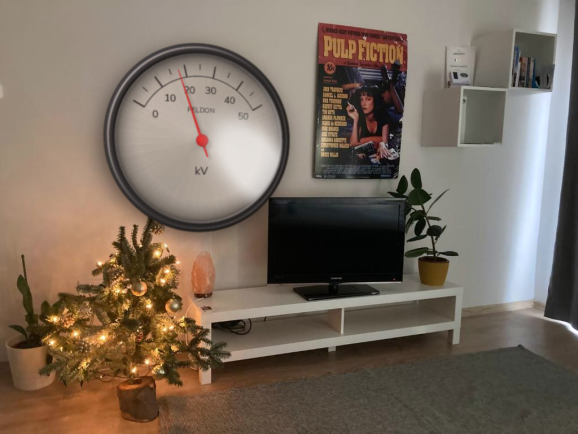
17.5; kV
